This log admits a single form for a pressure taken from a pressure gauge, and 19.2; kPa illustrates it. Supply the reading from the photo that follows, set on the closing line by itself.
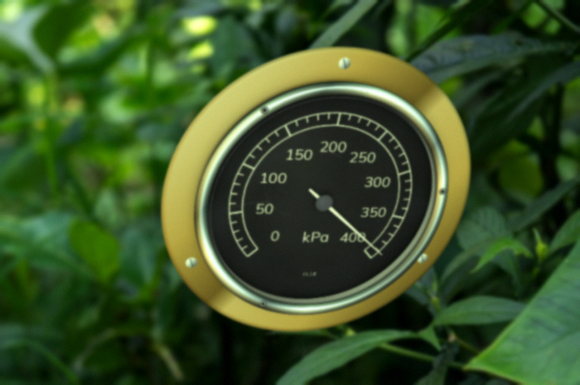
390; kPa
